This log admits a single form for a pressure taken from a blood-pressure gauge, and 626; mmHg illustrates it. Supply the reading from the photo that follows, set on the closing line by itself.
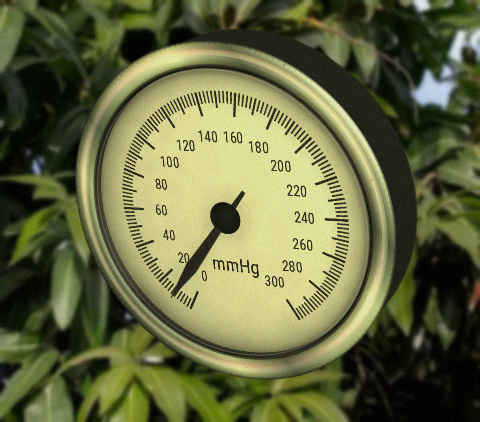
10; mmHg
